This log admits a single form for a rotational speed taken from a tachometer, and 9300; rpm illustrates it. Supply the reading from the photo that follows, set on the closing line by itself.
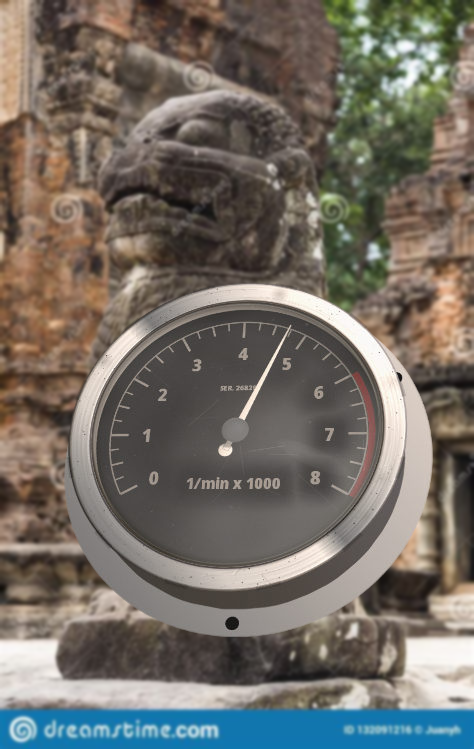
4750; rpm
